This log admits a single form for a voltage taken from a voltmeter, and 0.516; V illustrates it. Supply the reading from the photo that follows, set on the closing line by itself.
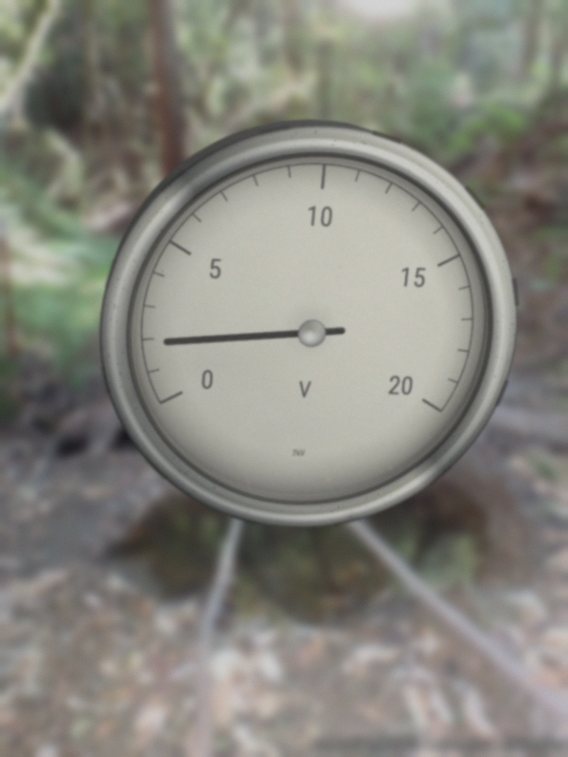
2; V
